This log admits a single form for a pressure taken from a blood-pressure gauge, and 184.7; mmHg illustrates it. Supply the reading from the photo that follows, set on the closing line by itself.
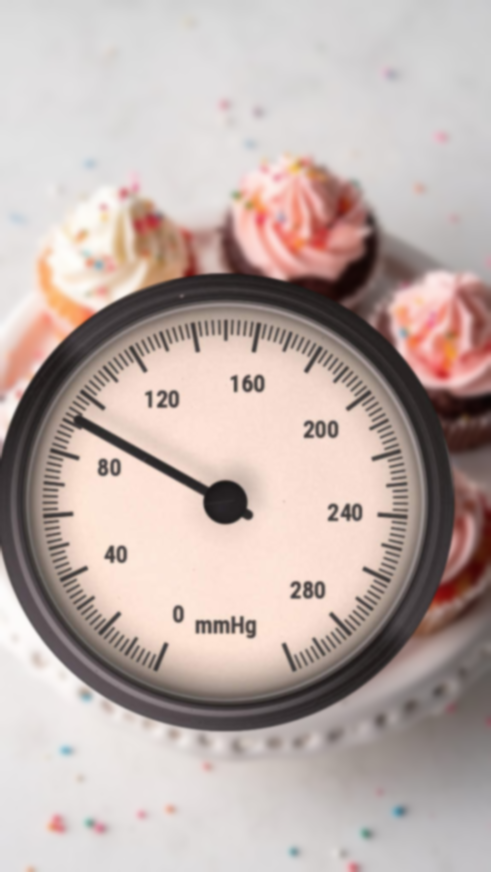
92; mmHg
